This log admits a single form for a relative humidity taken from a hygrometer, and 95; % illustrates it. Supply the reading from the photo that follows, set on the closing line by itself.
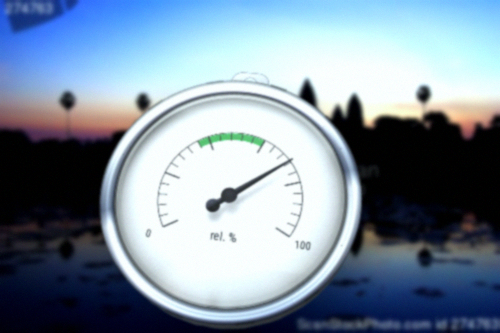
72; %
